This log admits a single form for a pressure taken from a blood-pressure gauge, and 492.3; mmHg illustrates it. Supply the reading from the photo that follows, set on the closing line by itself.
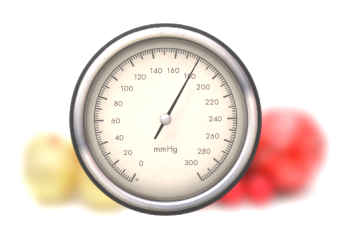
180; mmHg
